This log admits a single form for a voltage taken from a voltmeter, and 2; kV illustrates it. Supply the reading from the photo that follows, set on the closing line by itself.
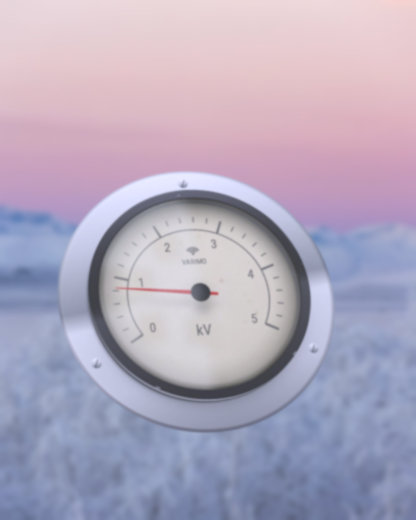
0.8; kV
